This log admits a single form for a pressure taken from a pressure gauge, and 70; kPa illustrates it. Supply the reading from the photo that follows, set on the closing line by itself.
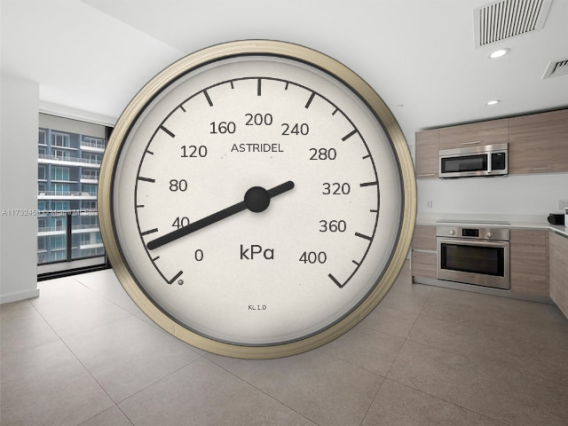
30; kPa
